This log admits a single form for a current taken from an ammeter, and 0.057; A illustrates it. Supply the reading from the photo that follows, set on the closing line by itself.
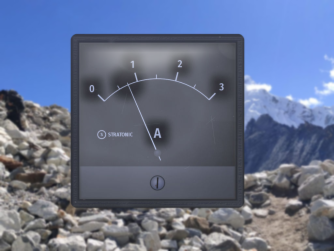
0.75; A
